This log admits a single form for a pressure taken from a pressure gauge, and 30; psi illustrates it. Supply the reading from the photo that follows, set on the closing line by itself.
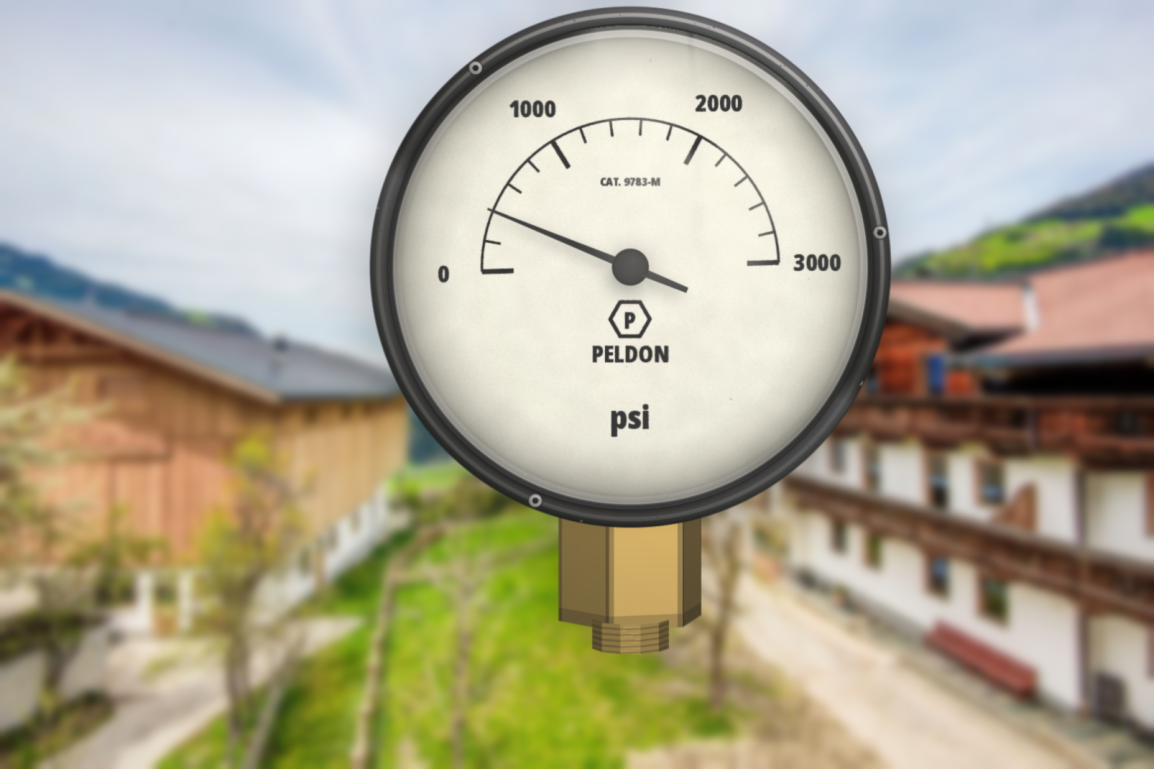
400; psi
